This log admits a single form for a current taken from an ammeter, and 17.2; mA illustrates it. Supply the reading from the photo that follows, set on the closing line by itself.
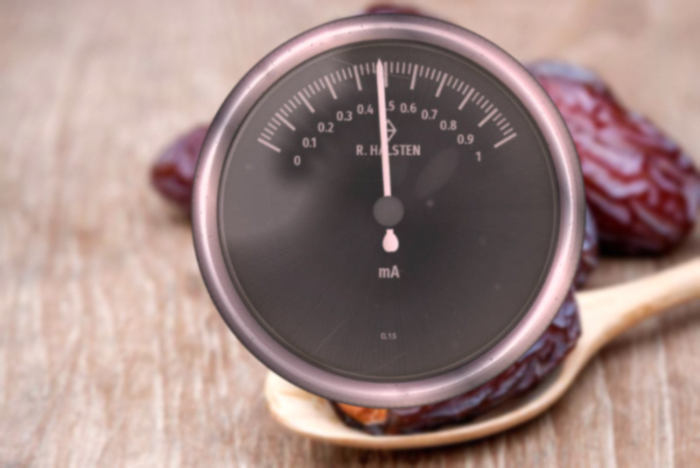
0.48; mA
